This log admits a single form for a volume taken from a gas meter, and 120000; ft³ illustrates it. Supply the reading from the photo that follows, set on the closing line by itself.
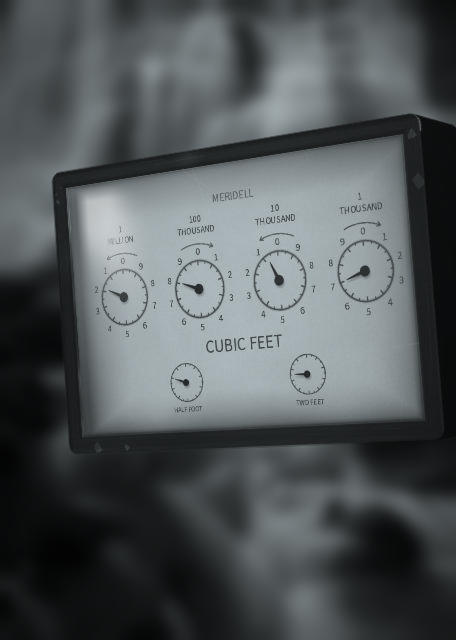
180700; ft³
